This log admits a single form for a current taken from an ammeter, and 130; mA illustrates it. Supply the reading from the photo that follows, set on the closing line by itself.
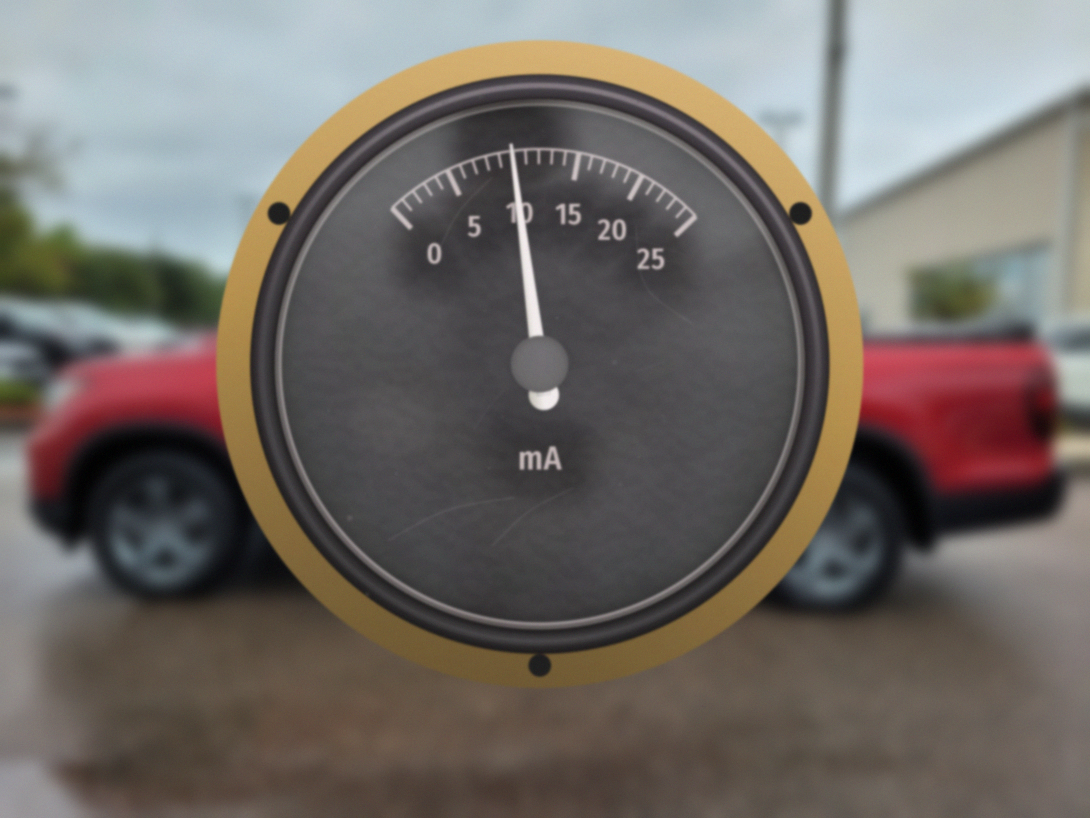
10; mA
